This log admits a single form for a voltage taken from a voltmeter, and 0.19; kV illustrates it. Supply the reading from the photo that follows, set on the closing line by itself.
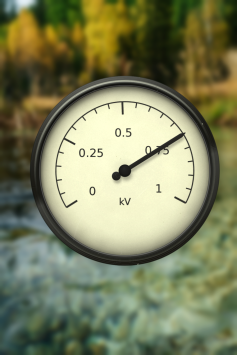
0.75; kV
